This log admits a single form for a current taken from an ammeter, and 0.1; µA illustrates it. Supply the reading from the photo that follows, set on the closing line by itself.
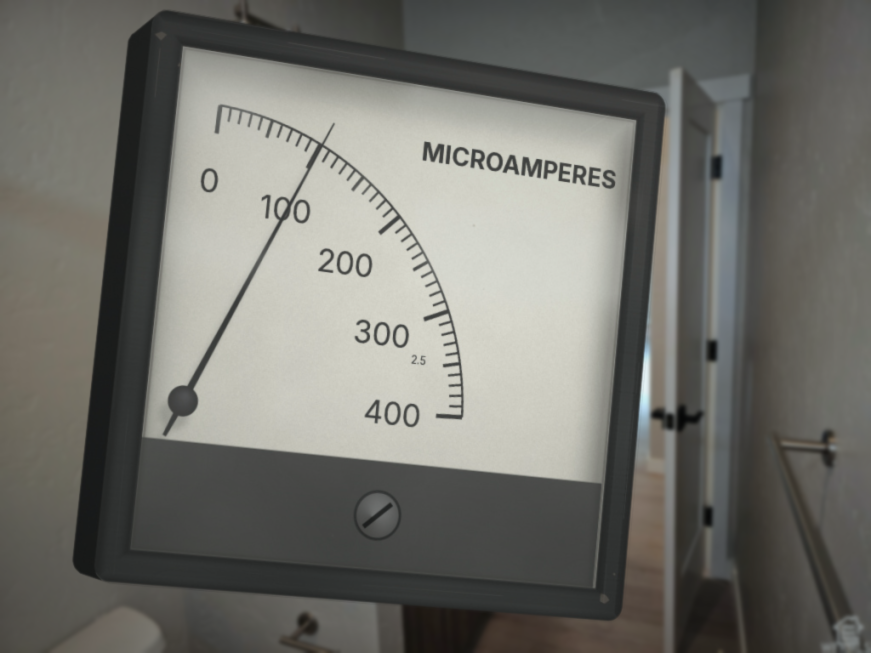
100; µA
